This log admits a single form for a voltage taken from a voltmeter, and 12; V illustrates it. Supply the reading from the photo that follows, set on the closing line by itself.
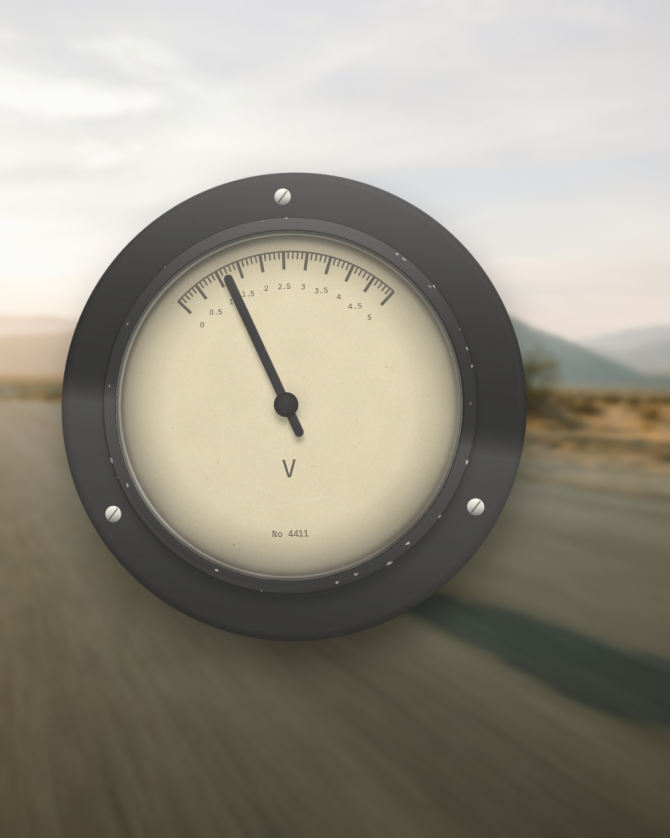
1.2; V
